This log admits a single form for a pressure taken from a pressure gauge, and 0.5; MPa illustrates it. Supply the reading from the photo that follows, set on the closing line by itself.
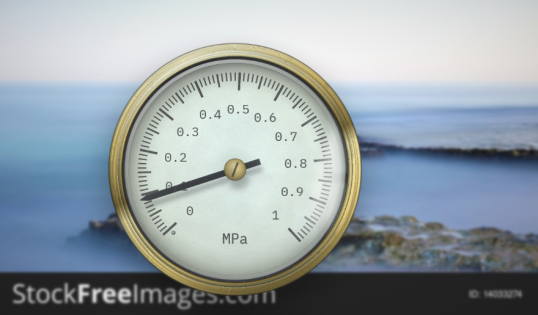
0.09; MPa
